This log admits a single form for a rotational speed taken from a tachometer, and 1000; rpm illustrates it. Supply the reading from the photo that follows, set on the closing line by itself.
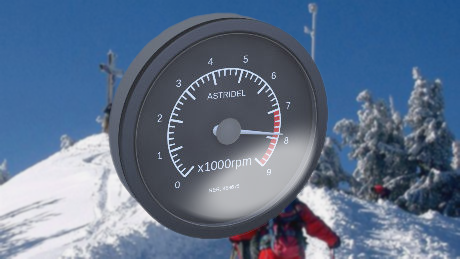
7800; rpm
